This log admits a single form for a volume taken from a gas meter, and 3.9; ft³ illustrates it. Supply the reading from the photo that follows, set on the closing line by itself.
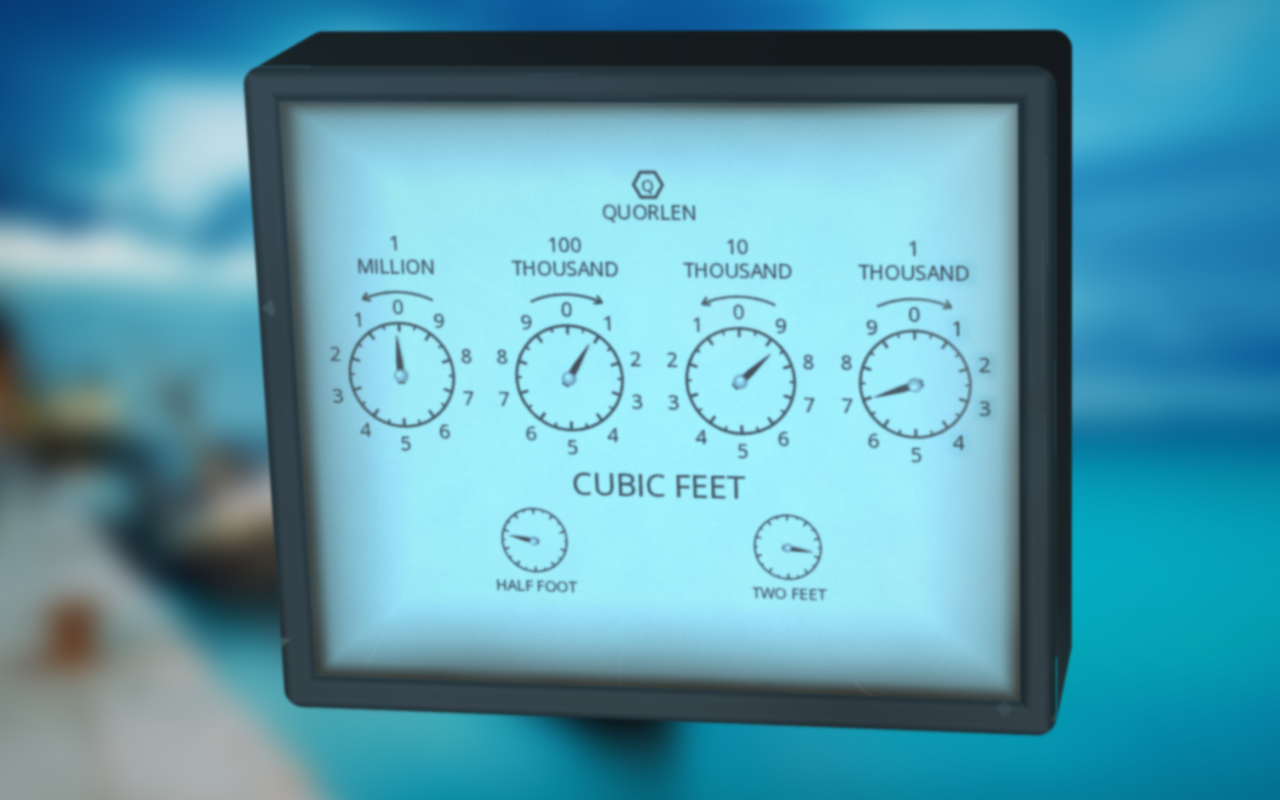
8700; ft³
